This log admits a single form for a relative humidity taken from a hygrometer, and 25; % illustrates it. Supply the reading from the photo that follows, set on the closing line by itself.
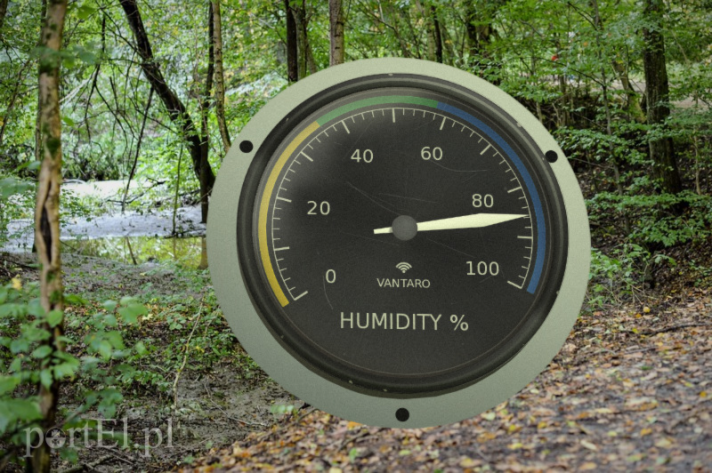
86; %
